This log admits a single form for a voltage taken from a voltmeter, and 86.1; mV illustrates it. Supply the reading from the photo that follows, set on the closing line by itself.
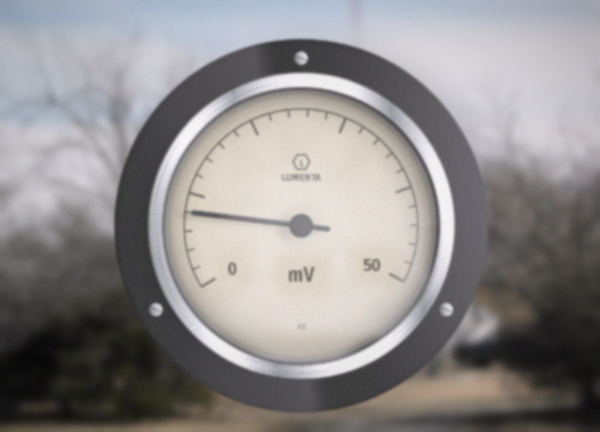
8; mV
